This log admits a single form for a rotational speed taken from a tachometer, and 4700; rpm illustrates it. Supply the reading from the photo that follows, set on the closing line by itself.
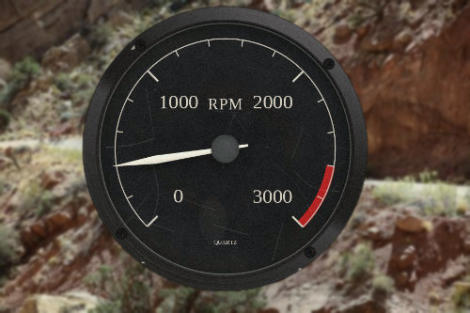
400; rpm
